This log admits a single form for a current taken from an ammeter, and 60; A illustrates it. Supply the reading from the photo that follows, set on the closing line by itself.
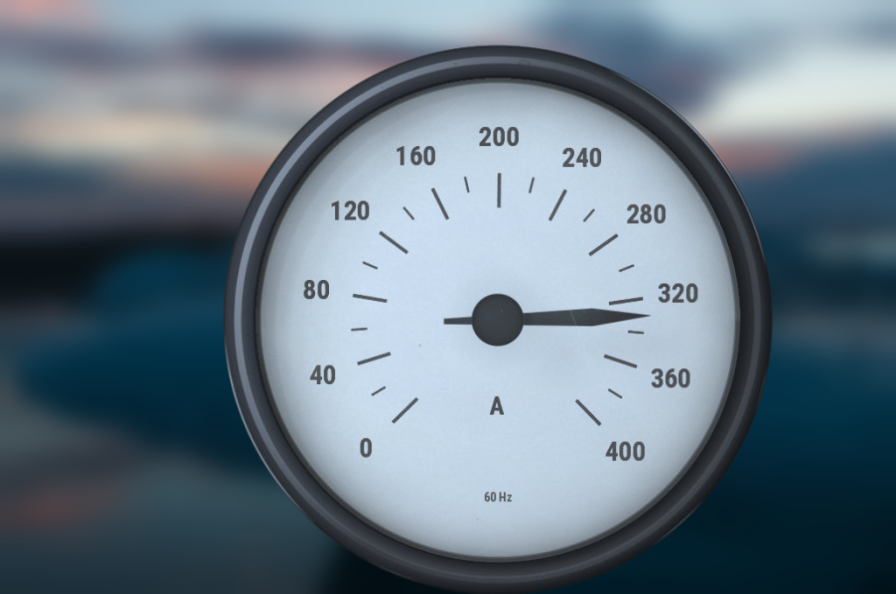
330; A
